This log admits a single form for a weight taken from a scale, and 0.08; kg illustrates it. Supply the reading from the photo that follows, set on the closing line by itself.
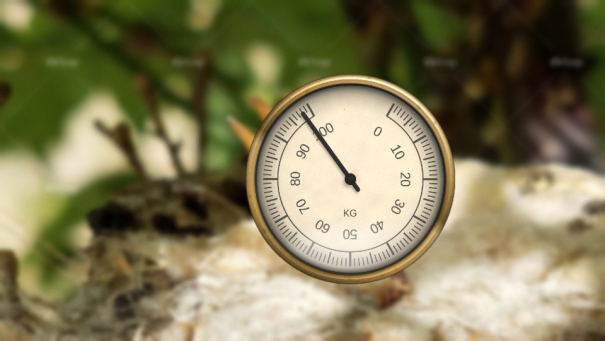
98; kg
